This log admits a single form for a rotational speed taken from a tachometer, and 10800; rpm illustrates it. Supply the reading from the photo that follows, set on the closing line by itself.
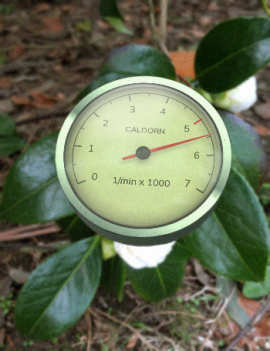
5500; rpm
